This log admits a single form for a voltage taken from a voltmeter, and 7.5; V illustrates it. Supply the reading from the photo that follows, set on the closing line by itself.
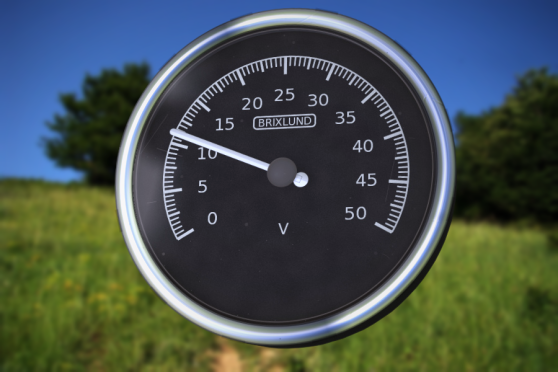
11; V
